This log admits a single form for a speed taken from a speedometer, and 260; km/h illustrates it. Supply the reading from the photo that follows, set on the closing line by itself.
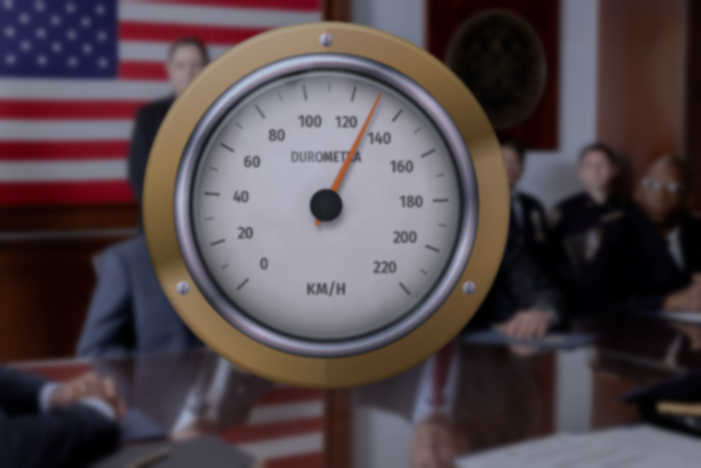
130; km/h
